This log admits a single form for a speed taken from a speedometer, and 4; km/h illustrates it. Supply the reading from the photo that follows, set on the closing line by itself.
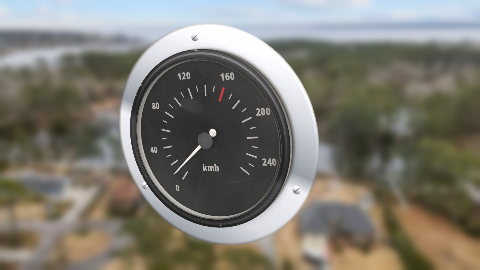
10; km/h
